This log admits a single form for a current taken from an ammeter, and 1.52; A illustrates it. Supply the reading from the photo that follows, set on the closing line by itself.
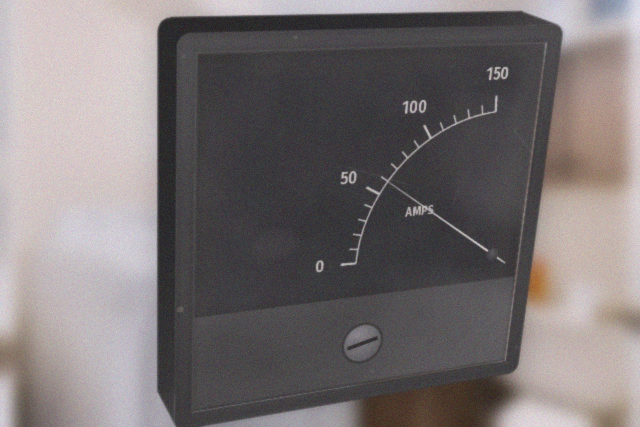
60; A
